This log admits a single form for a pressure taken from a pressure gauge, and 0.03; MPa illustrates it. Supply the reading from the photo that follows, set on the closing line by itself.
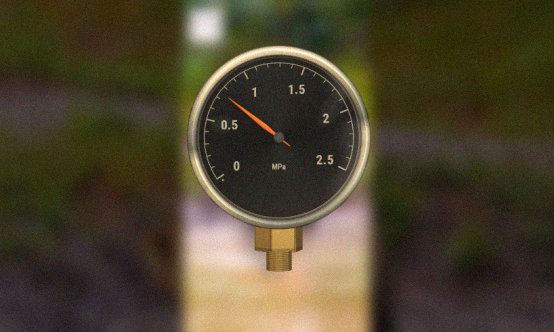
0.75; MPa
